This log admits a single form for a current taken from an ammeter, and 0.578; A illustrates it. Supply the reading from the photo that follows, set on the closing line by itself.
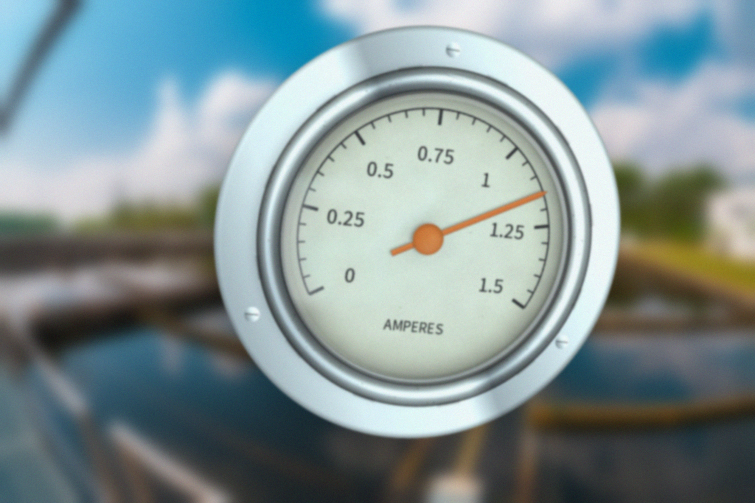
1.15; A
